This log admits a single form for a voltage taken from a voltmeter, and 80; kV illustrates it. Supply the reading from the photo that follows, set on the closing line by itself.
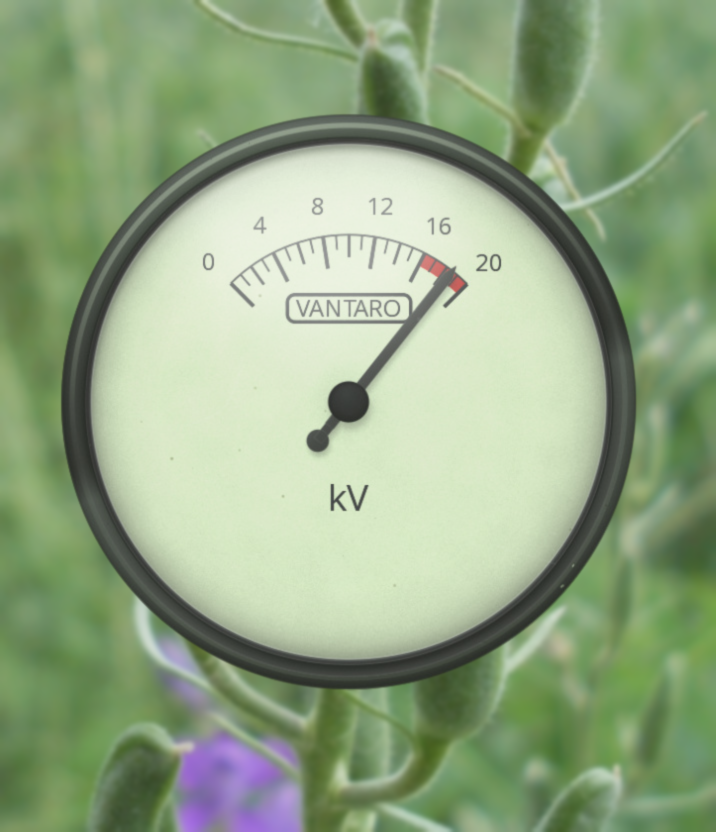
18.5; kV
